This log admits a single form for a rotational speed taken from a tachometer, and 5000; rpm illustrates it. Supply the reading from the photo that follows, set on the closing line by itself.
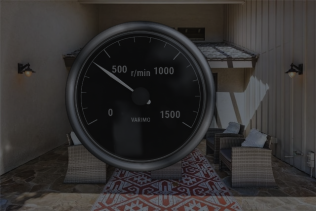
400; rpm
